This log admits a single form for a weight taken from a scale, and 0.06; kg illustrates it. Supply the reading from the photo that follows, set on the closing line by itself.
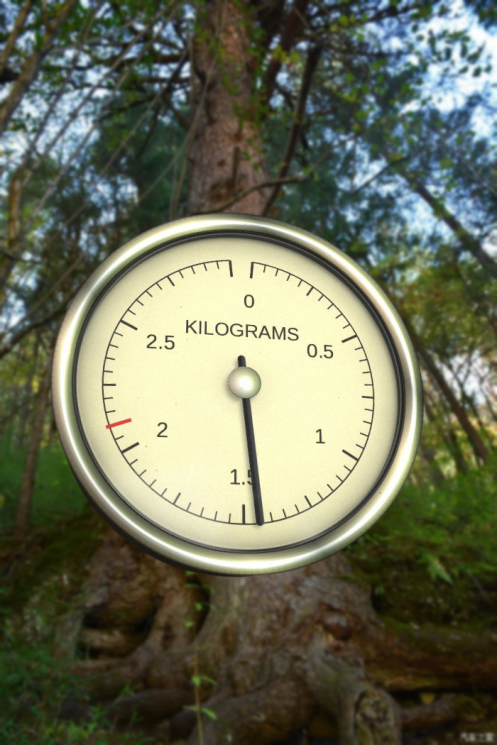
1.45; kg
